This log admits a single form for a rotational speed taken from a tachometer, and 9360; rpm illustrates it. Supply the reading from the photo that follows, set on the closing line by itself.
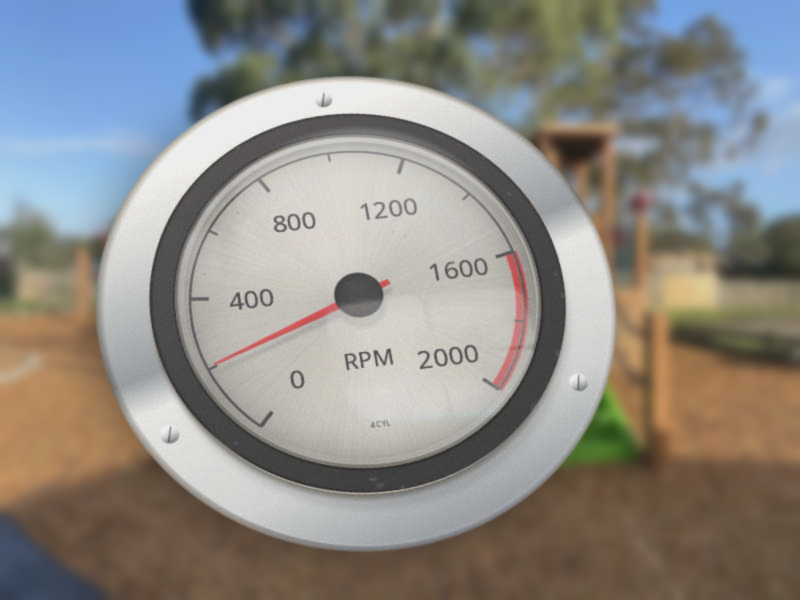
200; rpm
